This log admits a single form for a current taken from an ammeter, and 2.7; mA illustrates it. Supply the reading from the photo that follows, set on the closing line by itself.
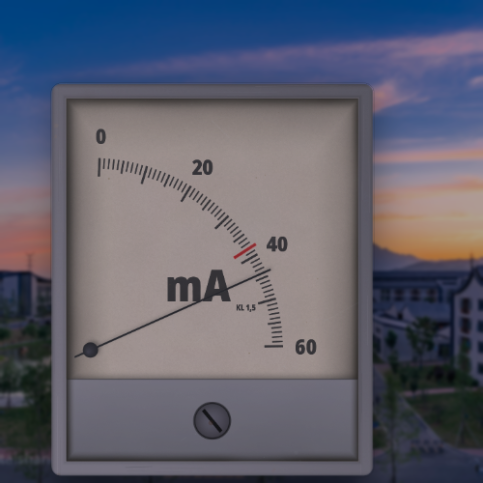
44; mA
